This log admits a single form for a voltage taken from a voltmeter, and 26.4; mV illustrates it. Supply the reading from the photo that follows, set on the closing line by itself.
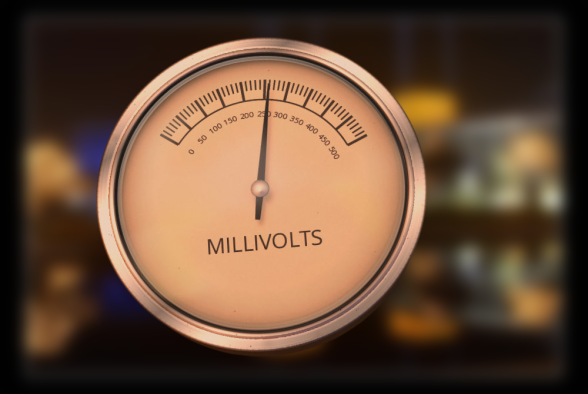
260; mV
